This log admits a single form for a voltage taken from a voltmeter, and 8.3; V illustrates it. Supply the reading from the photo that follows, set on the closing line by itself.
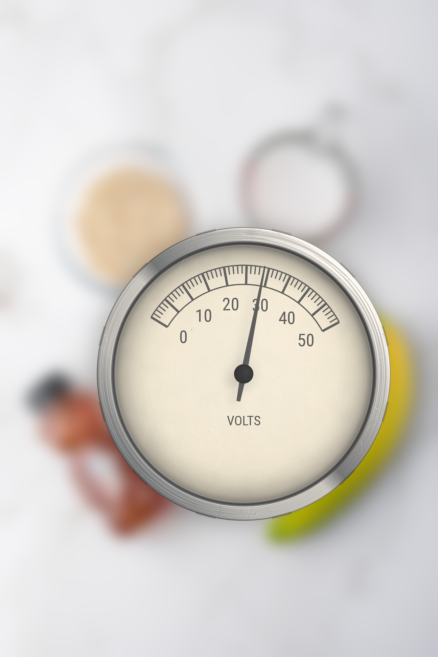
29; V
